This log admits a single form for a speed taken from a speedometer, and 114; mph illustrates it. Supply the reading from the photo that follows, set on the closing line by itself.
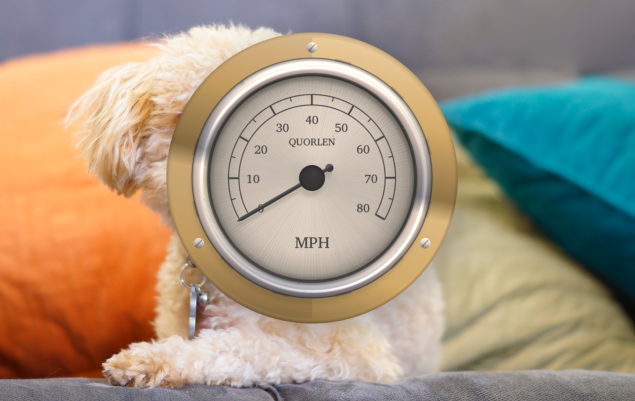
0; mph
